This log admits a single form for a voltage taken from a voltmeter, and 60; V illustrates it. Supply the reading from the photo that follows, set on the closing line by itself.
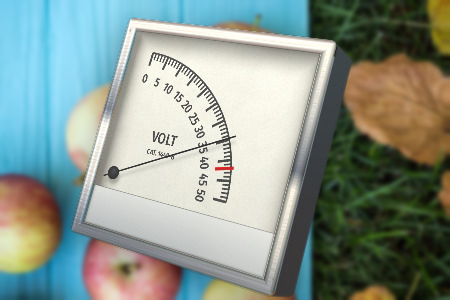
35; V
